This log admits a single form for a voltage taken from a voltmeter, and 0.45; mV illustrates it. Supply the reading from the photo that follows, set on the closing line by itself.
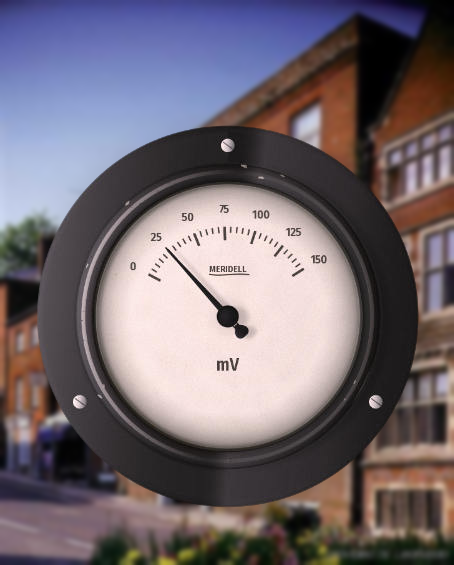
25; mV
